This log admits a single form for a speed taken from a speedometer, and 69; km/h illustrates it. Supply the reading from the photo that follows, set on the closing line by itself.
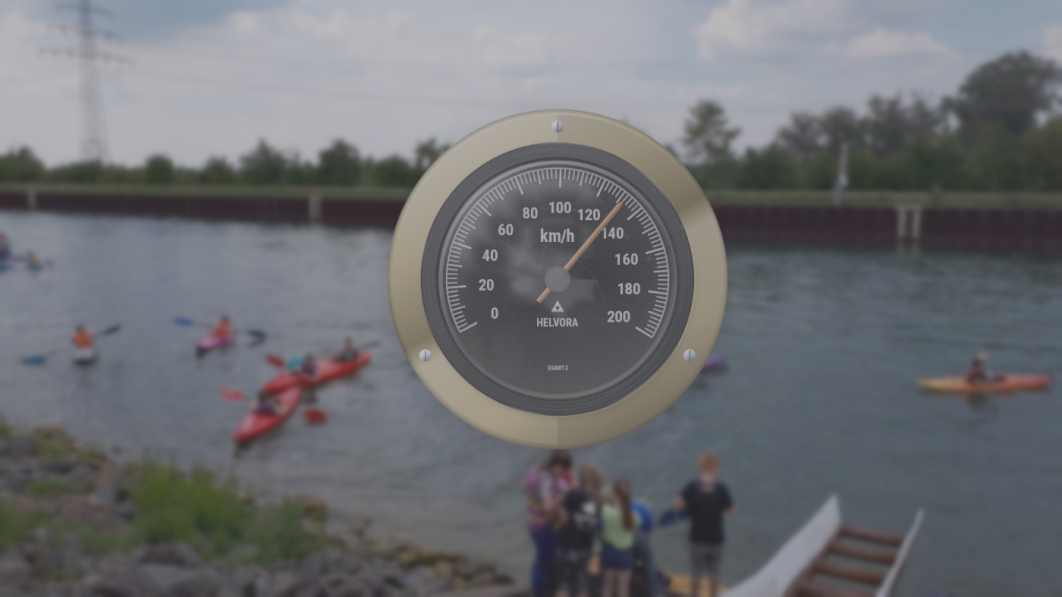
132; km/h
